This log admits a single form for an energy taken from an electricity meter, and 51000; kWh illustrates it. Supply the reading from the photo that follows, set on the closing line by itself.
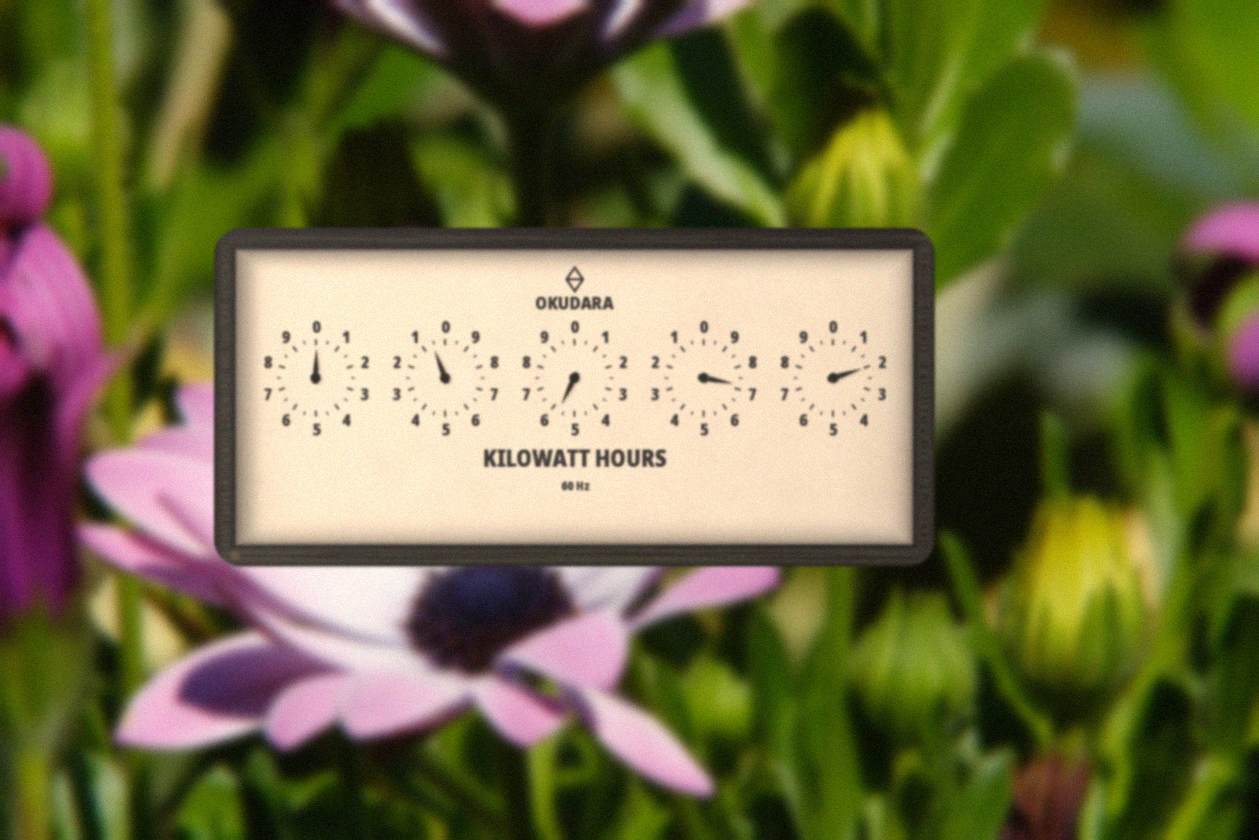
572; kWh
